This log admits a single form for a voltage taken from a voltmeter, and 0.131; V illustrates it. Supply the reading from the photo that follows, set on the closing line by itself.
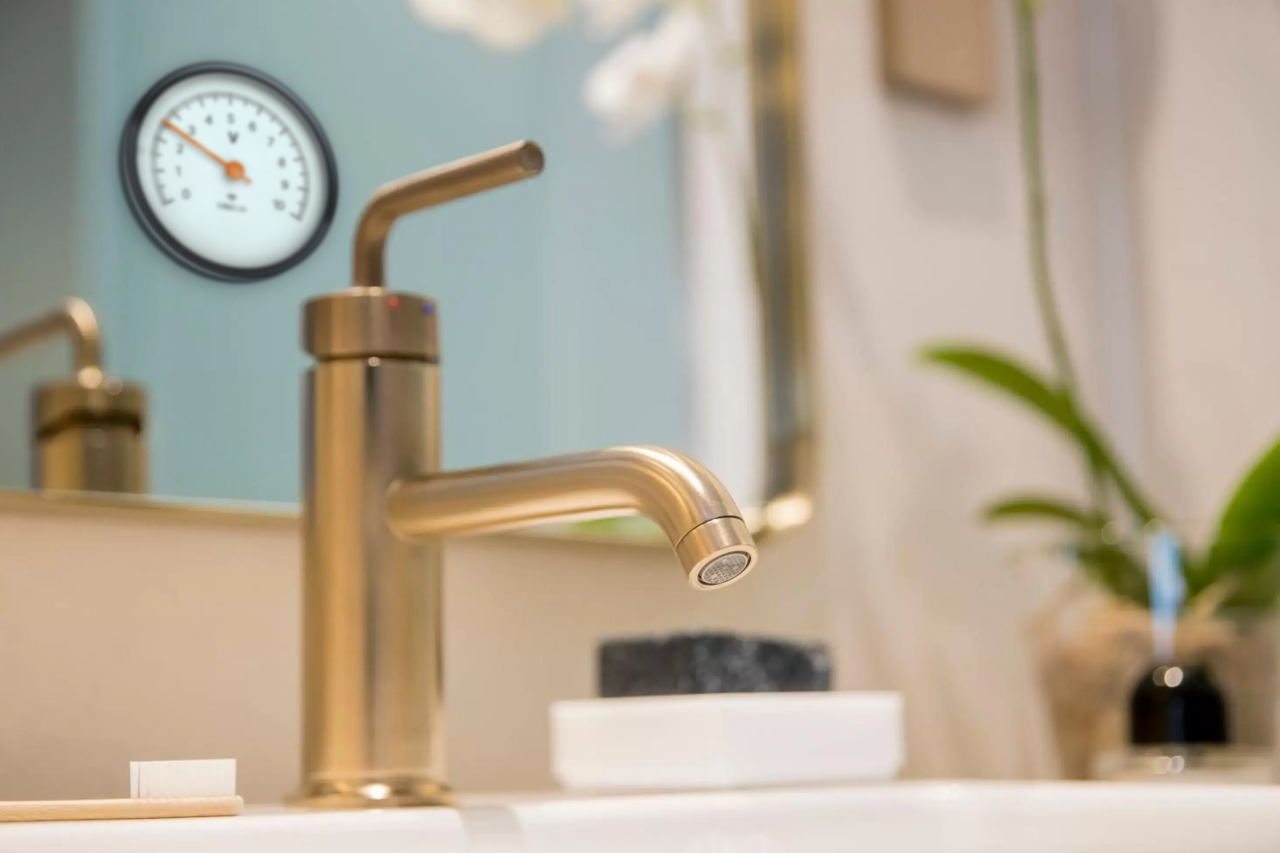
2.5; V
